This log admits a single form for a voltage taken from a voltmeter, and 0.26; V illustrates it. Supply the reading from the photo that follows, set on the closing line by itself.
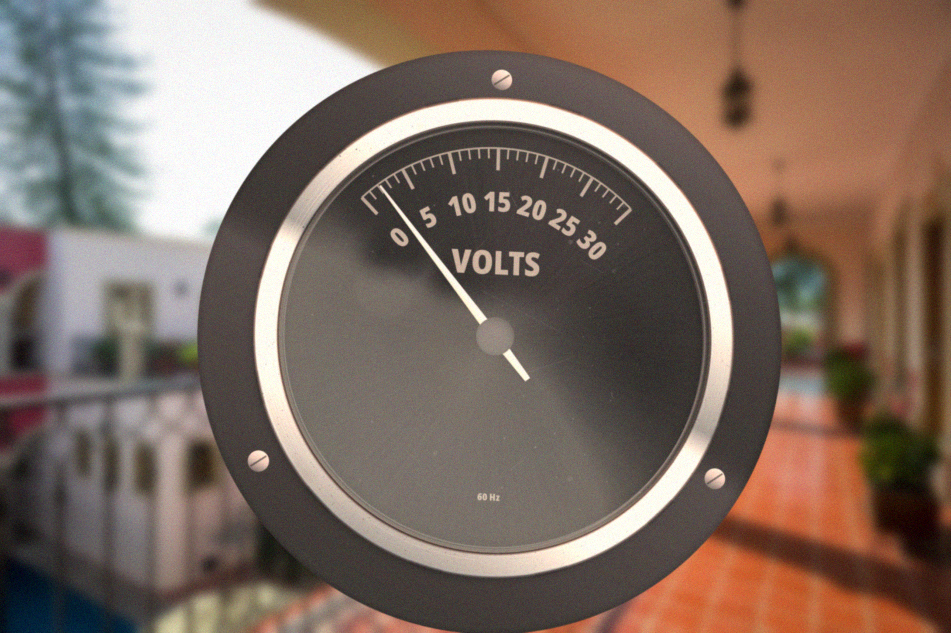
2; V
